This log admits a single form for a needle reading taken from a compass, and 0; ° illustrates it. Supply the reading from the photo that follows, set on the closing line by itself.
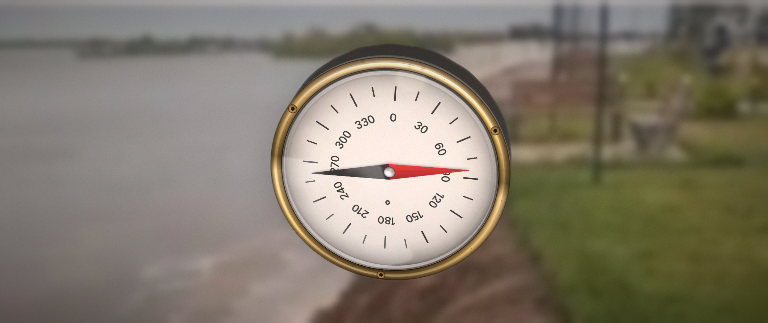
82.5; °
